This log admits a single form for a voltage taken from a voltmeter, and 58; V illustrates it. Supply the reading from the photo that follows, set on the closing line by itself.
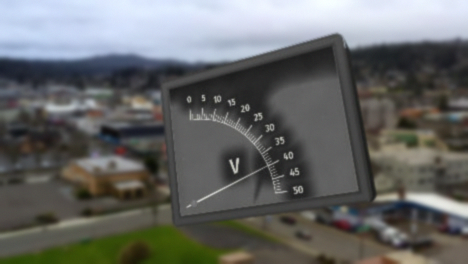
40; V
